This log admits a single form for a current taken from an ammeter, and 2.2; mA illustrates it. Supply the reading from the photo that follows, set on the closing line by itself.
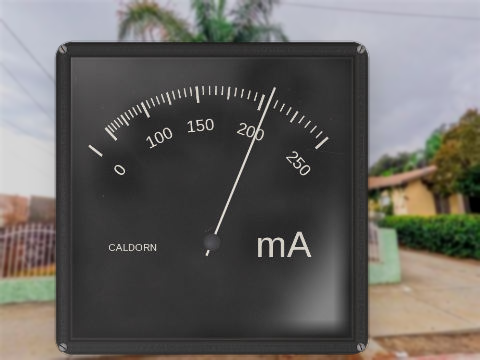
205; mA
